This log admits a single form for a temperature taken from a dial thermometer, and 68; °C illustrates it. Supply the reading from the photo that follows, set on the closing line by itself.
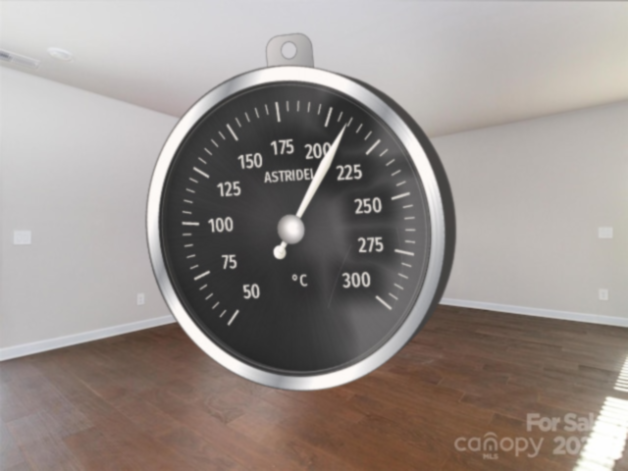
210; °C
